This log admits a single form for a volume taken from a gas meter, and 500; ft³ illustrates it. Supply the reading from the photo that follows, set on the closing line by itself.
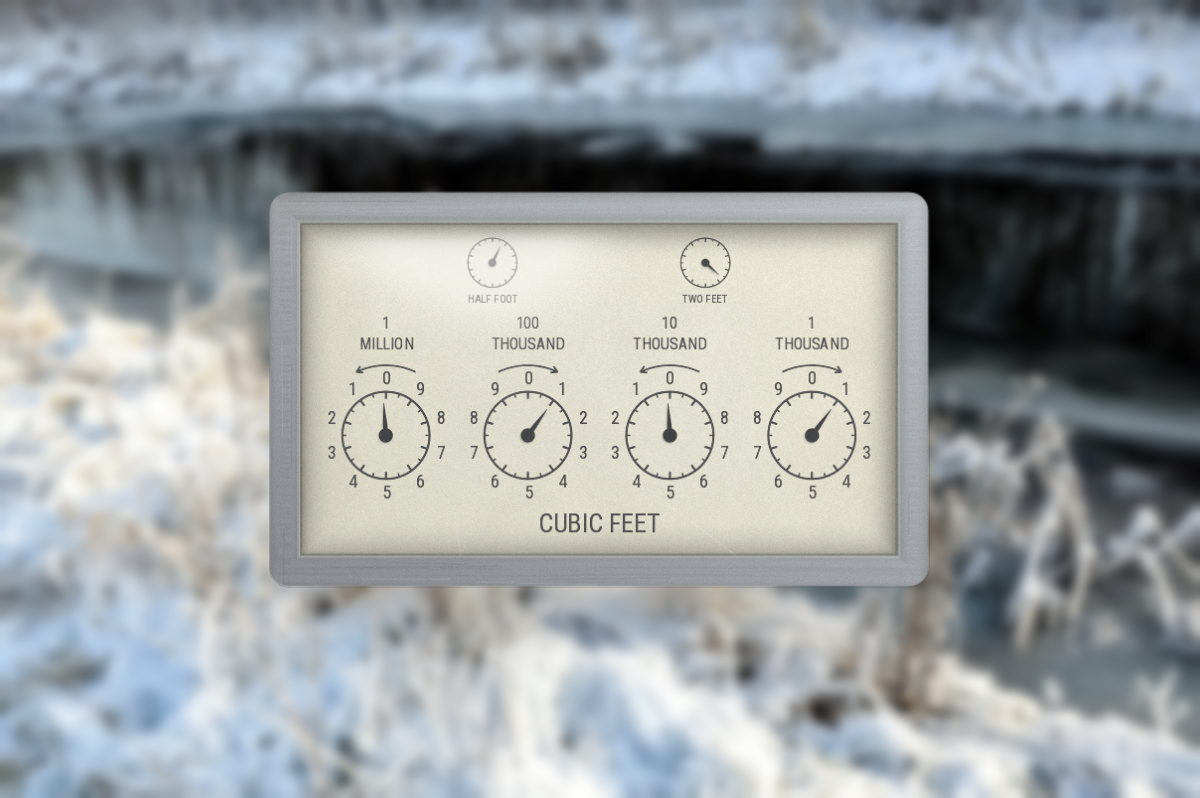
10100; ft³
